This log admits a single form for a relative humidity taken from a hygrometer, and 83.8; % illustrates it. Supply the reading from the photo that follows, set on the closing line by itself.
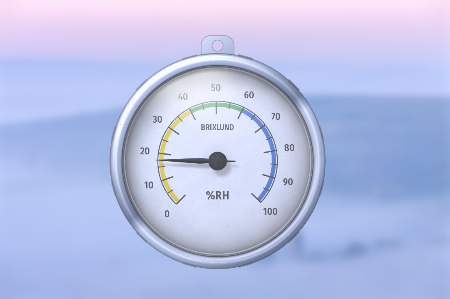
17.5; %
